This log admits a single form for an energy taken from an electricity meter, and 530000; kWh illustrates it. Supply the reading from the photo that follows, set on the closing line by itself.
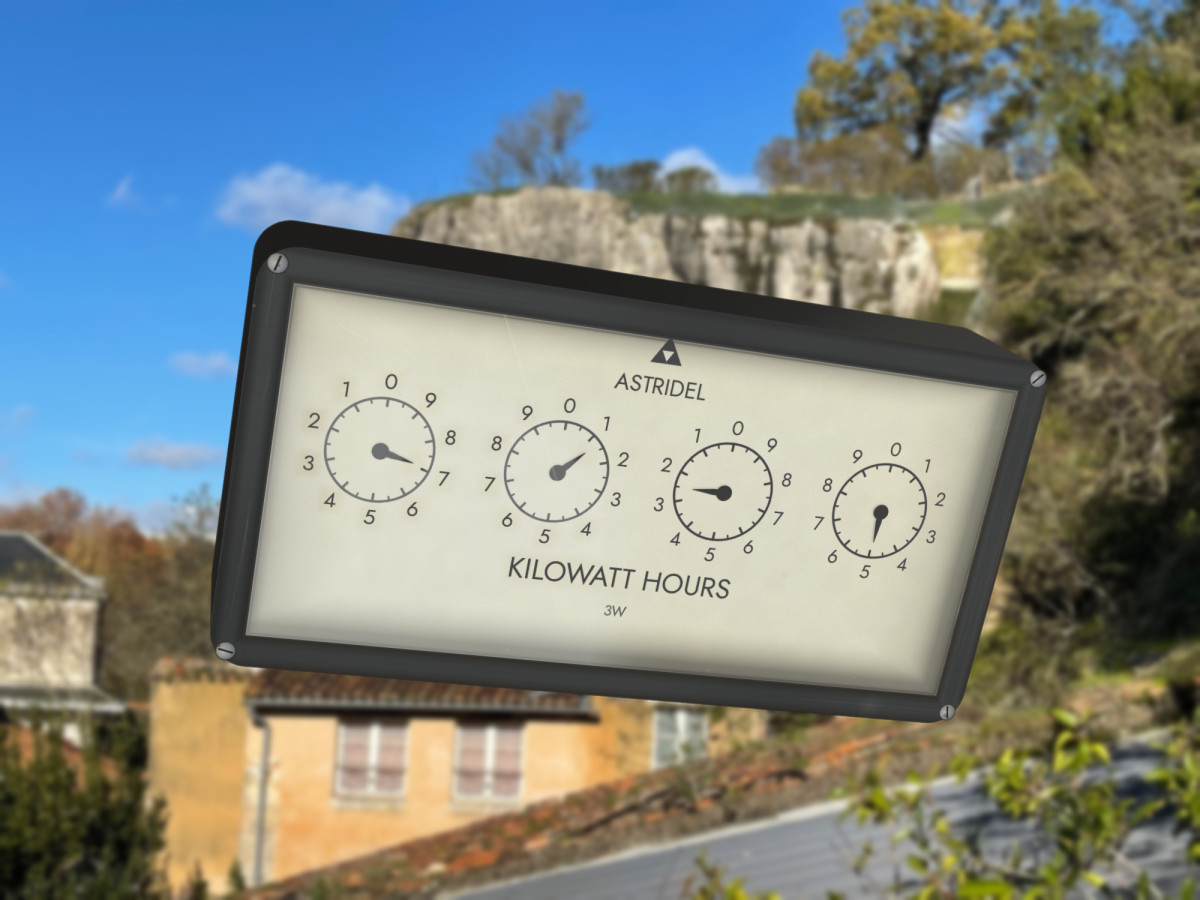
7125; kWh
